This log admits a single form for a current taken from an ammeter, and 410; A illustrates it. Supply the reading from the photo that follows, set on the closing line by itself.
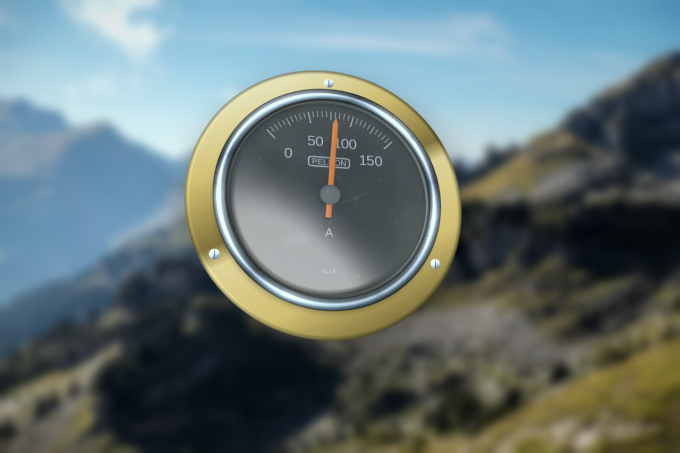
80; A
